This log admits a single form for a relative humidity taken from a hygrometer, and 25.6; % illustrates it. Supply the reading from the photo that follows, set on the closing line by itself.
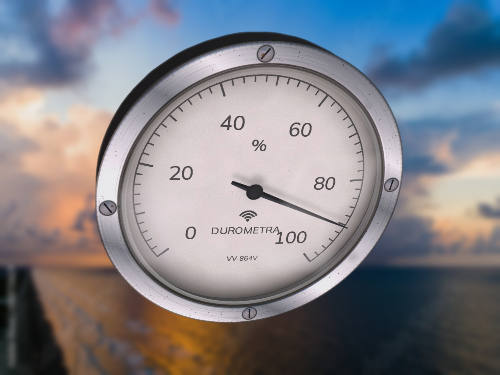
90; %
